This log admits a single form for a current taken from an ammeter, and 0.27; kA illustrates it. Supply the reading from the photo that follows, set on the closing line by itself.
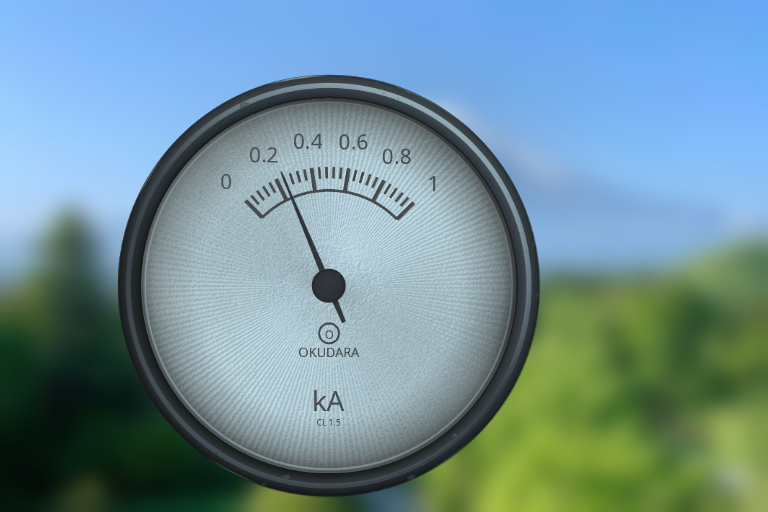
0.24; kA
